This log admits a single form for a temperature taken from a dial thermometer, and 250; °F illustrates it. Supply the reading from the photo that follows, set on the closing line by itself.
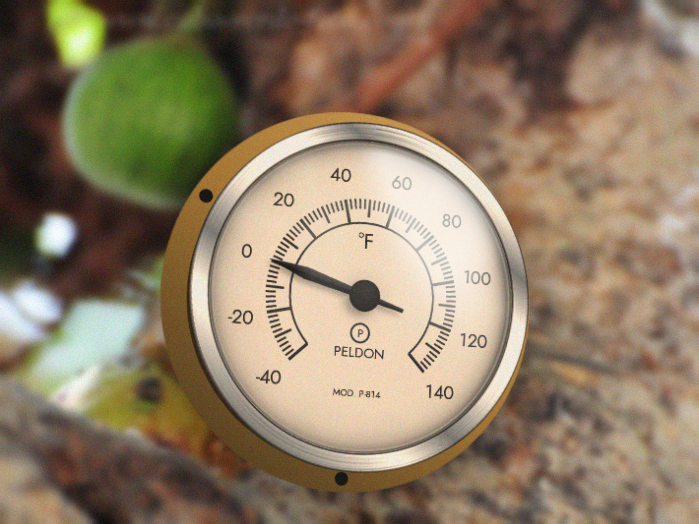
0; °F
